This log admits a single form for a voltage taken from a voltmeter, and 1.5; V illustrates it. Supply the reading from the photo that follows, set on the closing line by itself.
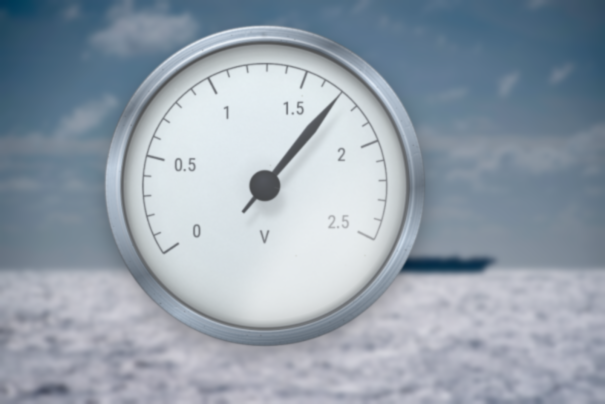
1.7; V
